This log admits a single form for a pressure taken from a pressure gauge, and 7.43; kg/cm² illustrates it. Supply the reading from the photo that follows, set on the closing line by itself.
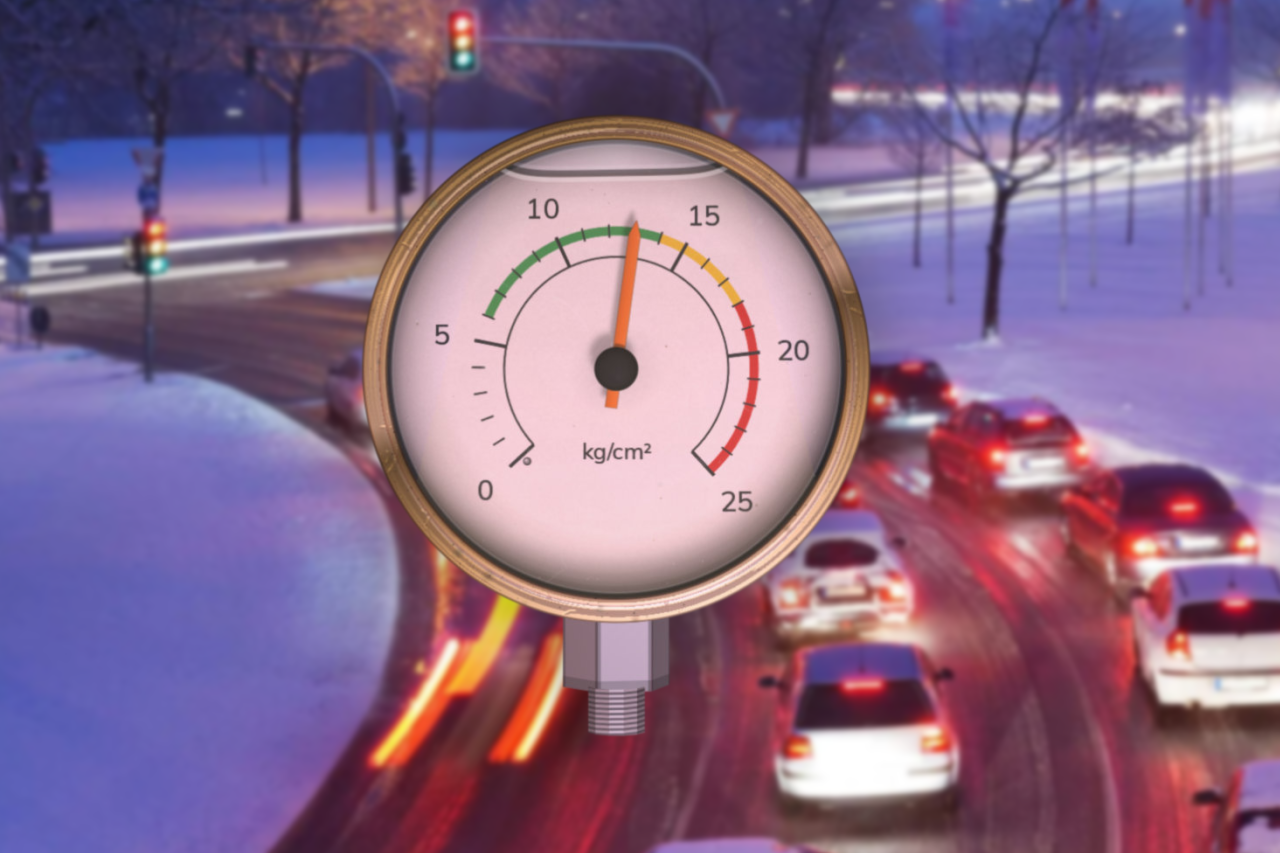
13; kg/cm²
